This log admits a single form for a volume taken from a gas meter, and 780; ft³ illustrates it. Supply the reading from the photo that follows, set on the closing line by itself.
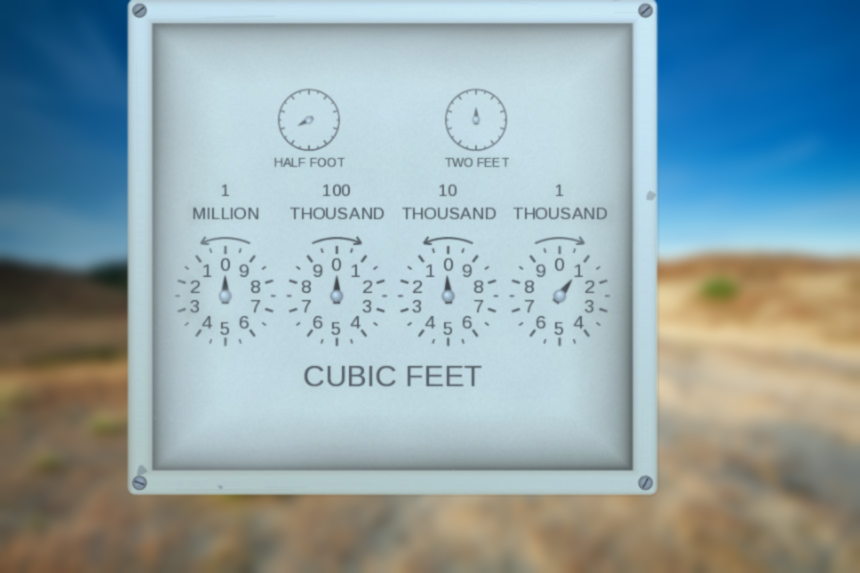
100; ft³
